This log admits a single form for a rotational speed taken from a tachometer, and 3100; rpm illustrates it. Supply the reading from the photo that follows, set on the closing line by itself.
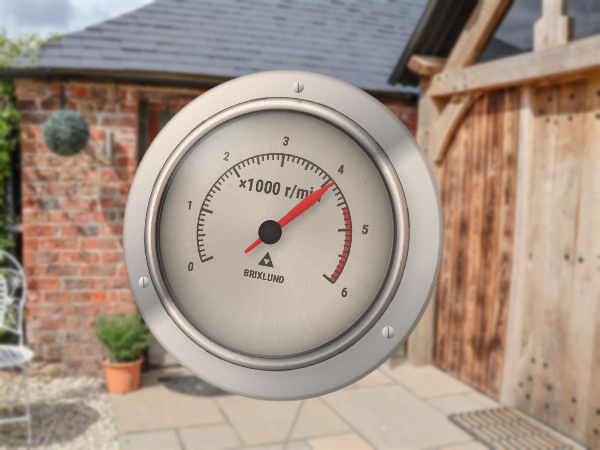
4100; rpm
